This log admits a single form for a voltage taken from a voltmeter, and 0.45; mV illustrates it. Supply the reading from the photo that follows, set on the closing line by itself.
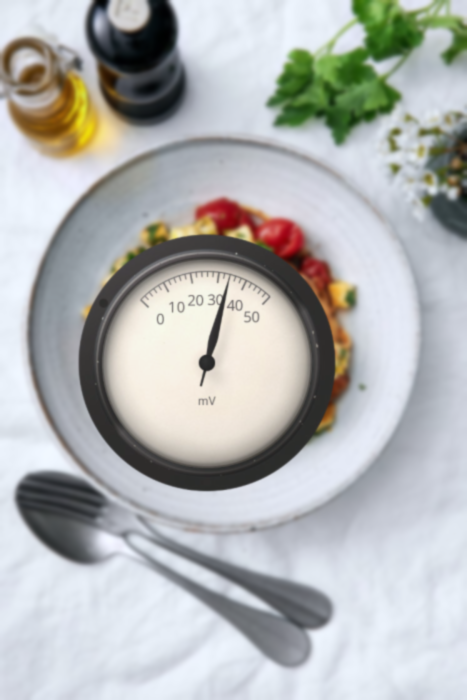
34; mV
